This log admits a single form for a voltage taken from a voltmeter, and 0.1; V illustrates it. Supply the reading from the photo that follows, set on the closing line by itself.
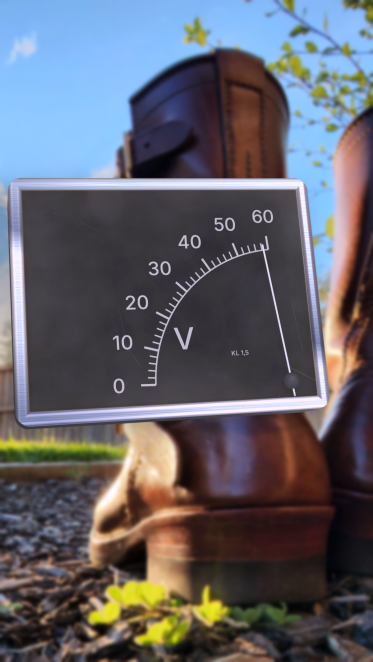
58; V
